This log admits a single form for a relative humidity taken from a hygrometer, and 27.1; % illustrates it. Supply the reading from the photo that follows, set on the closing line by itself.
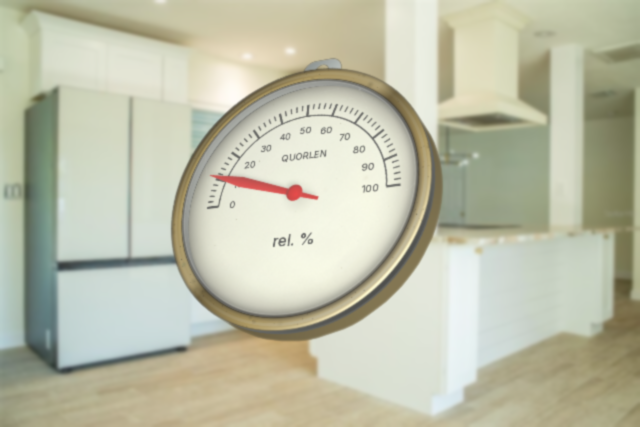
10; %
